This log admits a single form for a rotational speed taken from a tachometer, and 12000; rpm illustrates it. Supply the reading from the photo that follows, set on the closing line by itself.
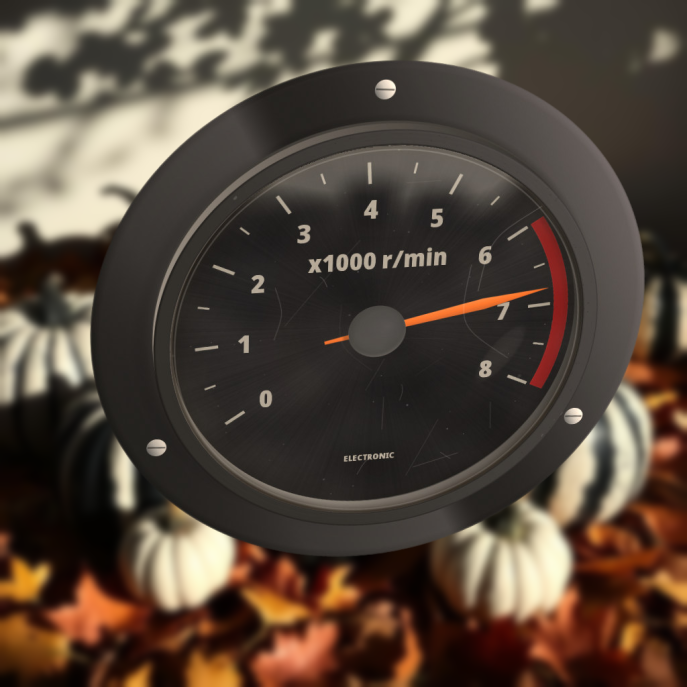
6750; rpm
